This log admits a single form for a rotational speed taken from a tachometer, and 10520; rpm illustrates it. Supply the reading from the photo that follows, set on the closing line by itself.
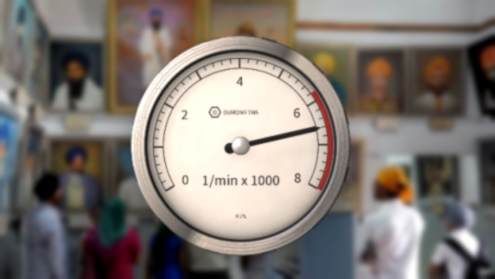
6600; rpm
